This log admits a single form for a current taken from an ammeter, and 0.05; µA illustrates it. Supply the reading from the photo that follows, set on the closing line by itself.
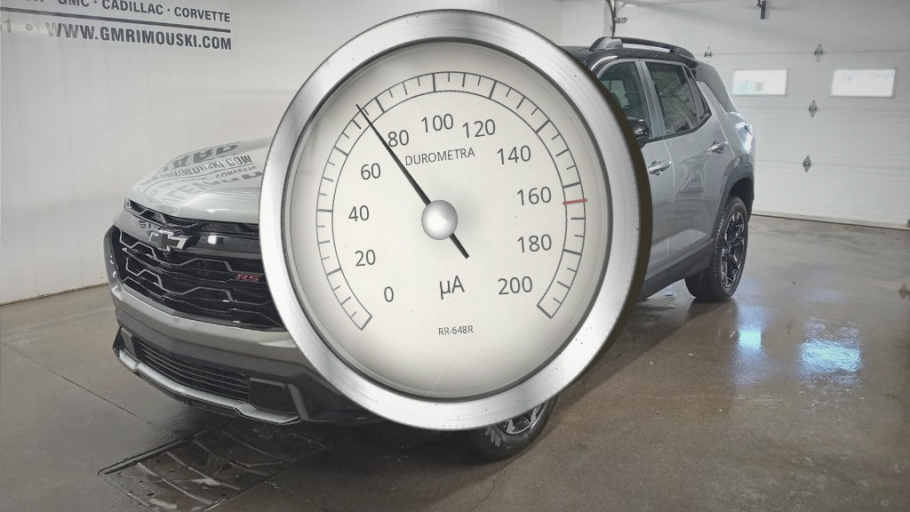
75; µA
